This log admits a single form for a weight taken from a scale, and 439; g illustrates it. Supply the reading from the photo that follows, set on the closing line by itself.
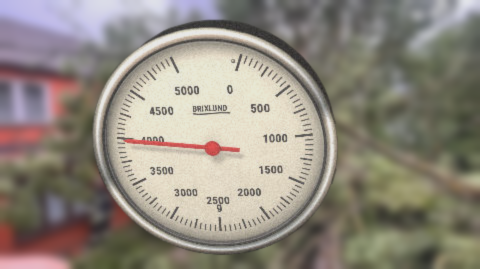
4000; g
